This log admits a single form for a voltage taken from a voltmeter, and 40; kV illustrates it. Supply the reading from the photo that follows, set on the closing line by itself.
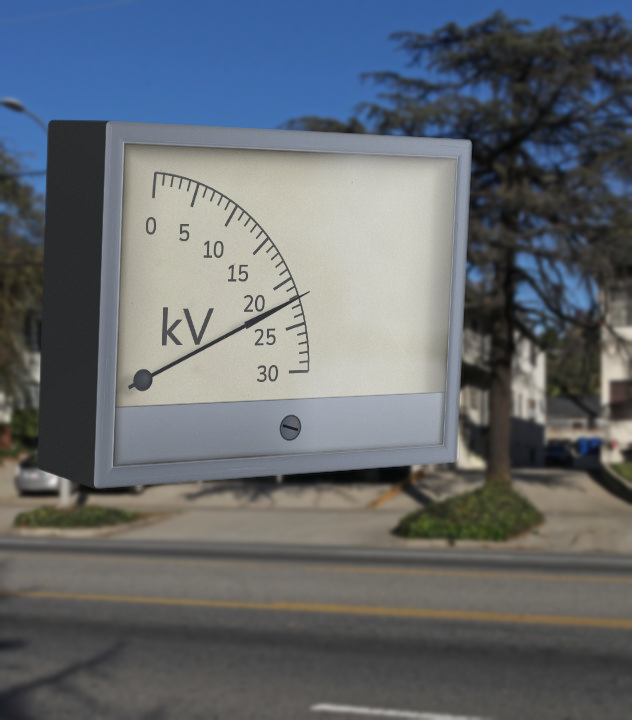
22; kV
